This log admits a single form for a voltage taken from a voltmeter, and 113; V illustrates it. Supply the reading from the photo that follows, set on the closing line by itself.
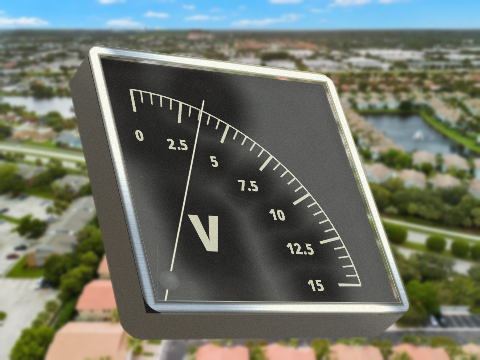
3.5; V
